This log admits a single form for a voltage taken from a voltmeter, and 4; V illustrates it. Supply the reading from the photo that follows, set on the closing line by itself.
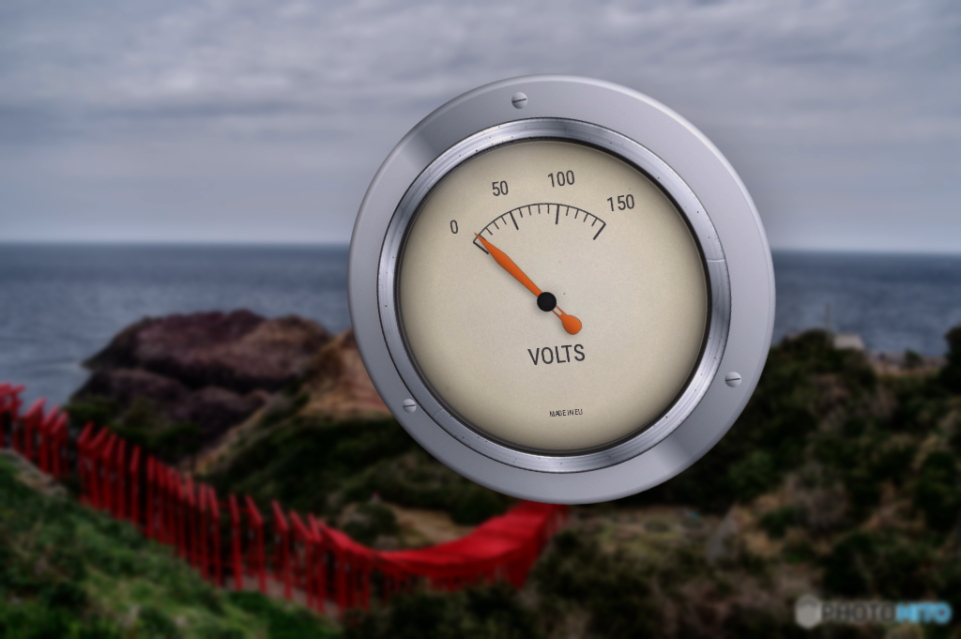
10; V
